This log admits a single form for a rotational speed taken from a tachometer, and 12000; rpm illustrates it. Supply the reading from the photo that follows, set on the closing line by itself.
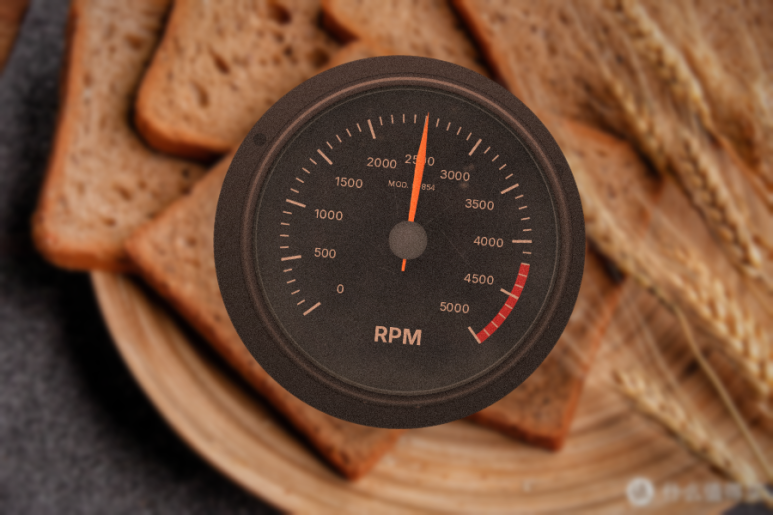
2500; rpm
